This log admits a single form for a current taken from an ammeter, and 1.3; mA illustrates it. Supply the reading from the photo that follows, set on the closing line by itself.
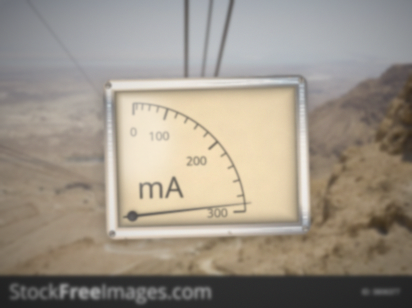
290; mA
